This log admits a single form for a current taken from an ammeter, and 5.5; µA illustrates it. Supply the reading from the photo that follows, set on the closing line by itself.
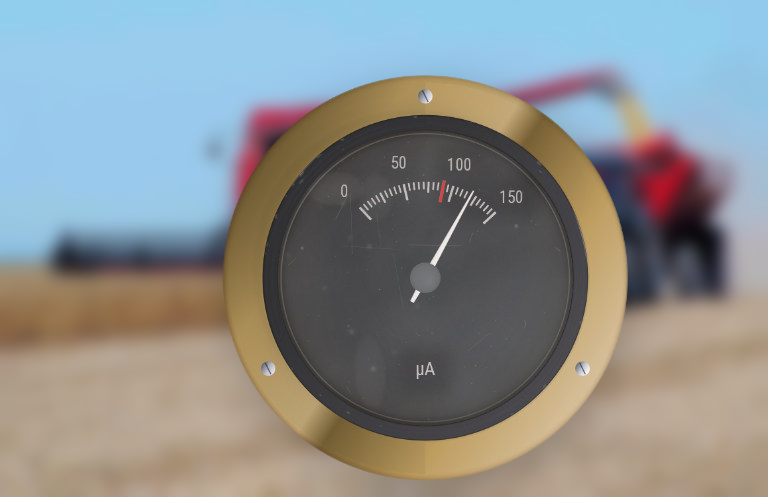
120; µA
